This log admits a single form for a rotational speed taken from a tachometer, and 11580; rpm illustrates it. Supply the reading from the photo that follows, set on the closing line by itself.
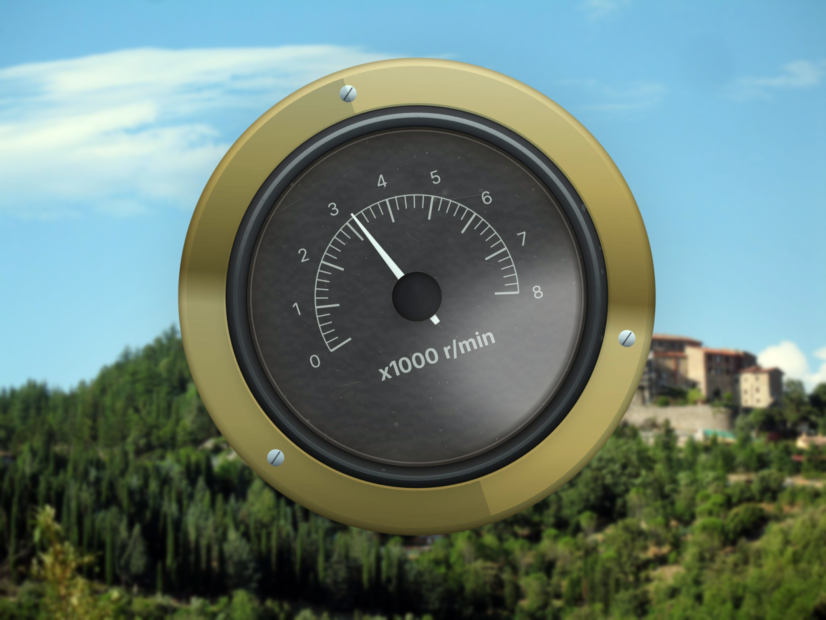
3200; rpm
